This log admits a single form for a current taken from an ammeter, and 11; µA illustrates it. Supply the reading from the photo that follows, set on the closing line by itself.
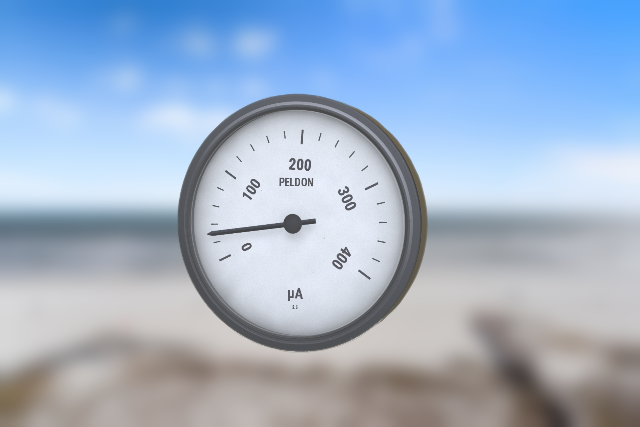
30; µA
